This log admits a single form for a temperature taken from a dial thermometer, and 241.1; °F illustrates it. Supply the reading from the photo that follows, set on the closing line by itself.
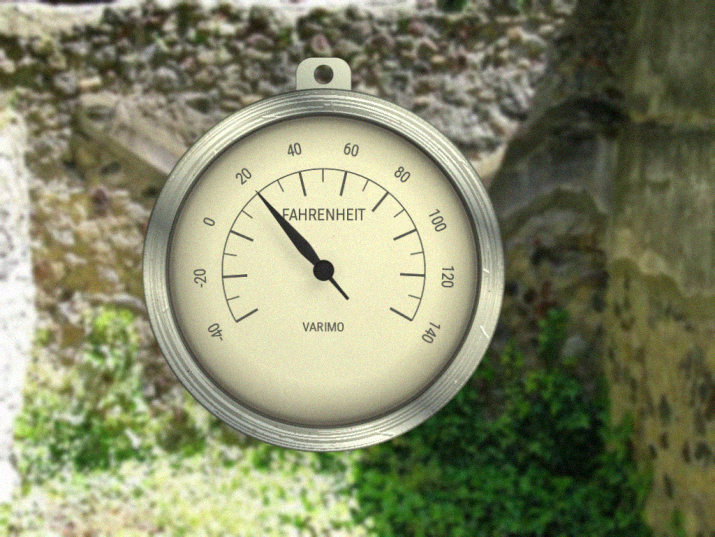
20; °F
